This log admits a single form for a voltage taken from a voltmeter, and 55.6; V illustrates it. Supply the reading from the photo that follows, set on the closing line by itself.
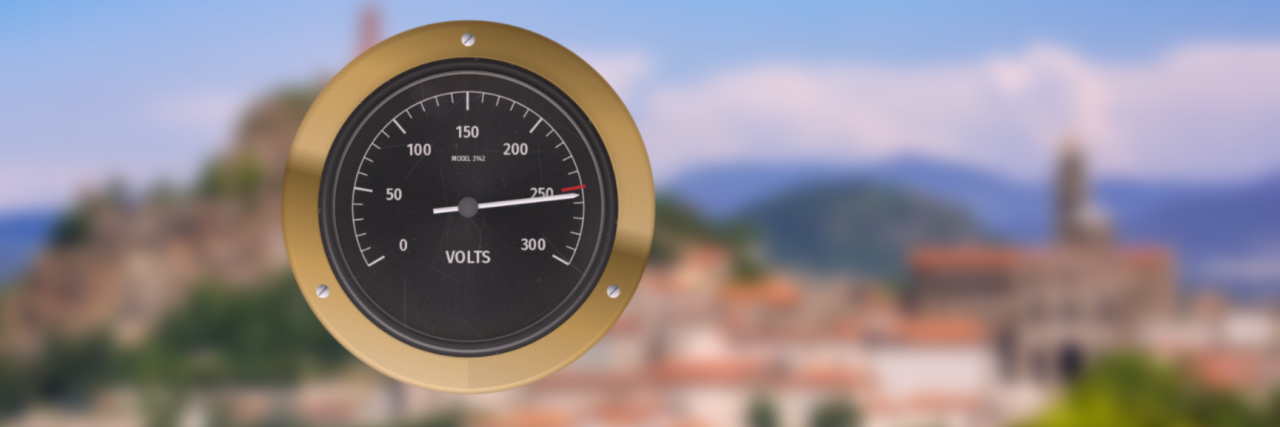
255; V
